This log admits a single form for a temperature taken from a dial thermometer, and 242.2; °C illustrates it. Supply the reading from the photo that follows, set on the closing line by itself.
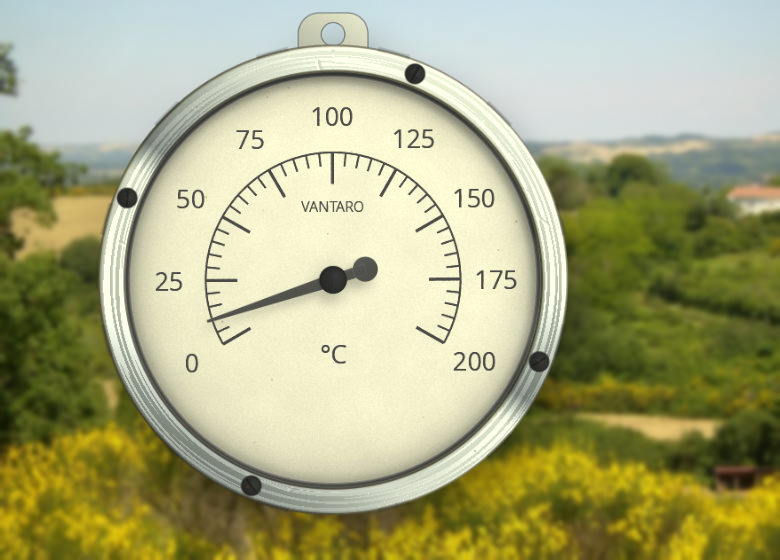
10; °C
